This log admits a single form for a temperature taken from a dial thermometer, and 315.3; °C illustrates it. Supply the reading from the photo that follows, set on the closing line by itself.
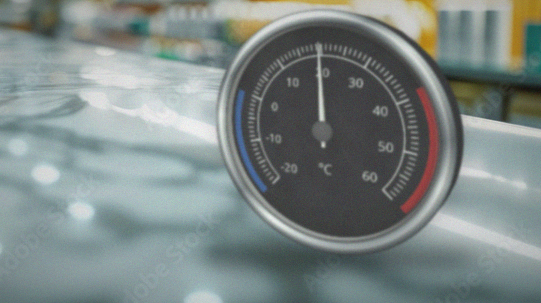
20; °C
